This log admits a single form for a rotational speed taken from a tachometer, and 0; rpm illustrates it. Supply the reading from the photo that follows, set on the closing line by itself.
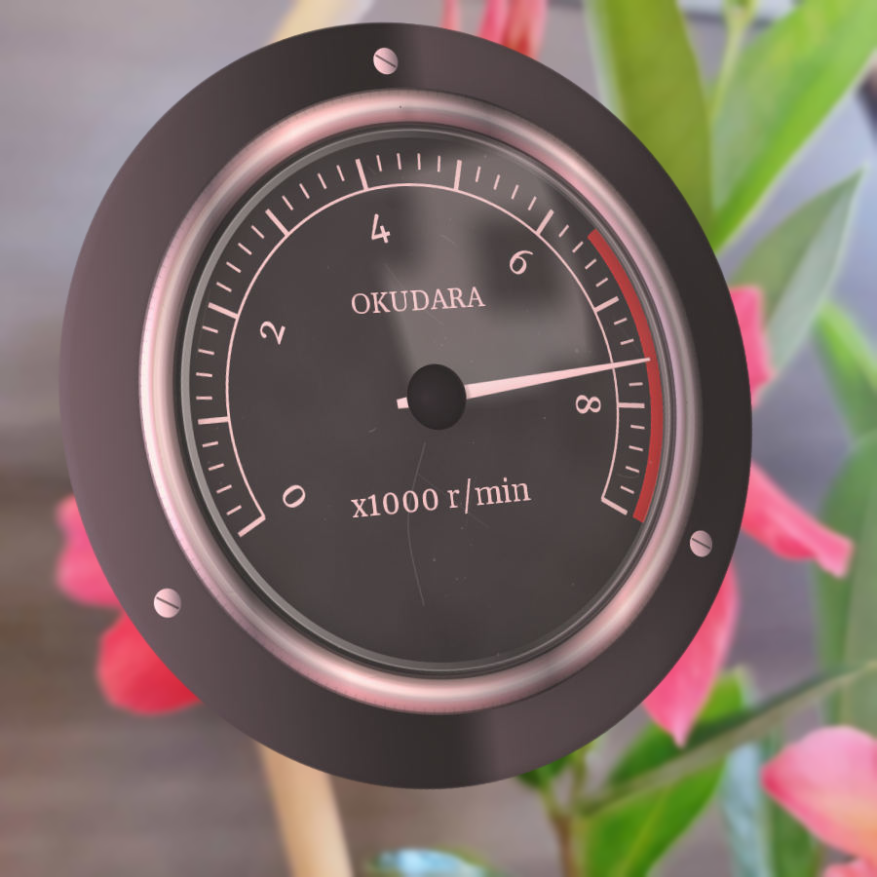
7600; rpm
